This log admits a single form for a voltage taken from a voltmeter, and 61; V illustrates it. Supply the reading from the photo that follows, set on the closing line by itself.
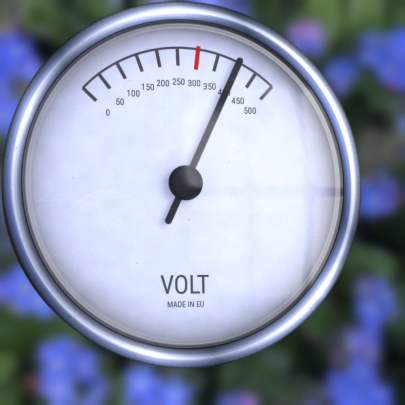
400; V
